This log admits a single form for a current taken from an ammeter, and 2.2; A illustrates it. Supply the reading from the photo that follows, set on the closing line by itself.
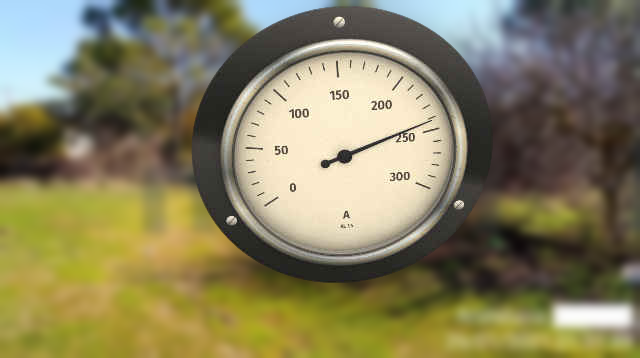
240; A
